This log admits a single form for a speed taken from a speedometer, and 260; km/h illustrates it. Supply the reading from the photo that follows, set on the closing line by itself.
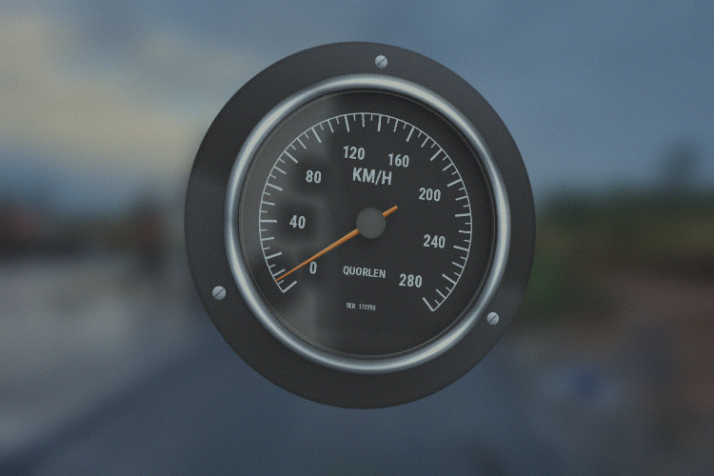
7.5; km/h
